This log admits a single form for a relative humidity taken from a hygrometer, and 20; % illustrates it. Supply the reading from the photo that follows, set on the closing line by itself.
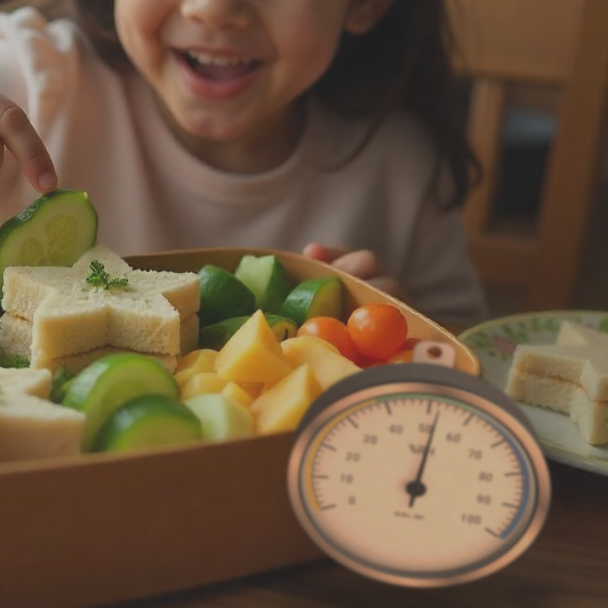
52; %
